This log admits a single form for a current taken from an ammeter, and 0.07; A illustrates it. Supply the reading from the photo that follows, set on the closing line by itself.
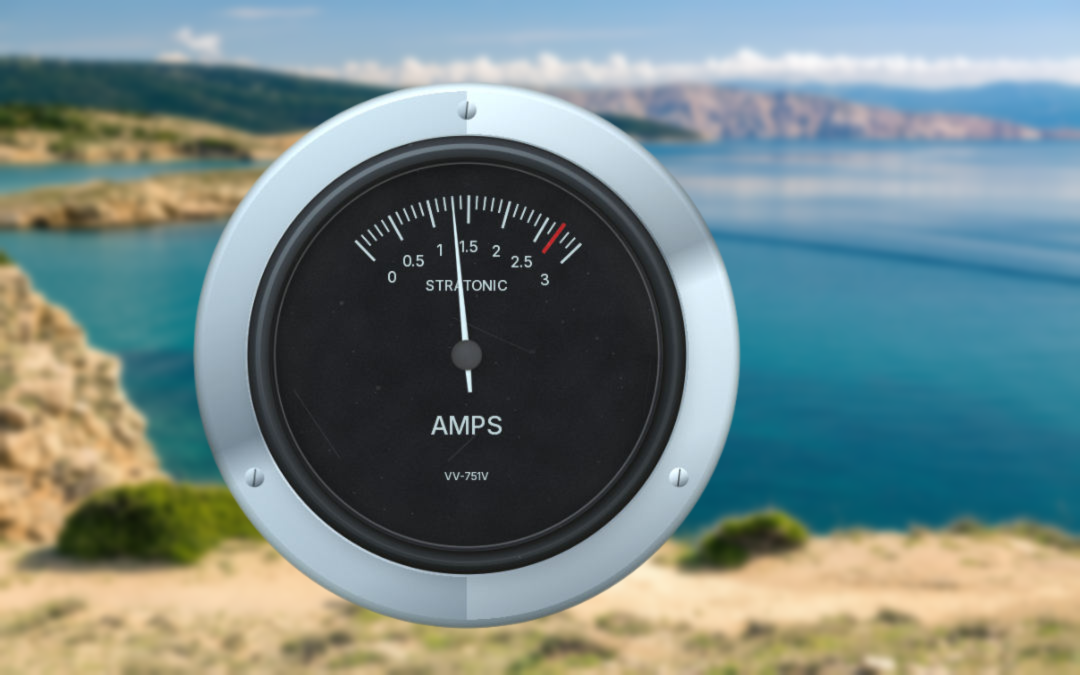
1.3; A
